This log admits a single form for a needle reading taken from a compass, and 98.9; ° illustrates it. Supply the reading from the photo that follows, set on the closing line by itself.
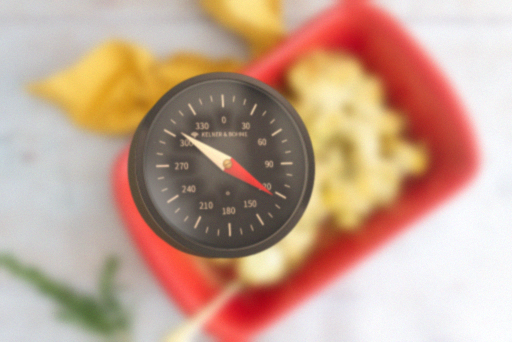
125; °
